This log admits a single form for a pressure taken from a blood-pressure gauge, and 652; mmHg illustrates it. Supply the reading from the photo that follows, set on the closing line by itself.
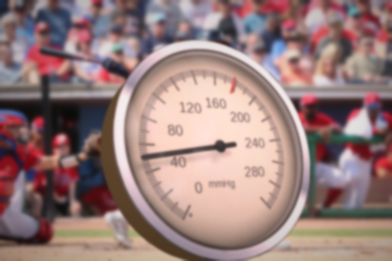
50; mmHg
